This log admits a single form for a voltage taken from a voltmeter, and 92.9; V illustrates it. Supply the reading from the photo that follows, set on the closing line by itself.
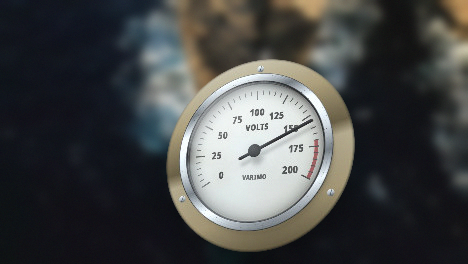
155; V
